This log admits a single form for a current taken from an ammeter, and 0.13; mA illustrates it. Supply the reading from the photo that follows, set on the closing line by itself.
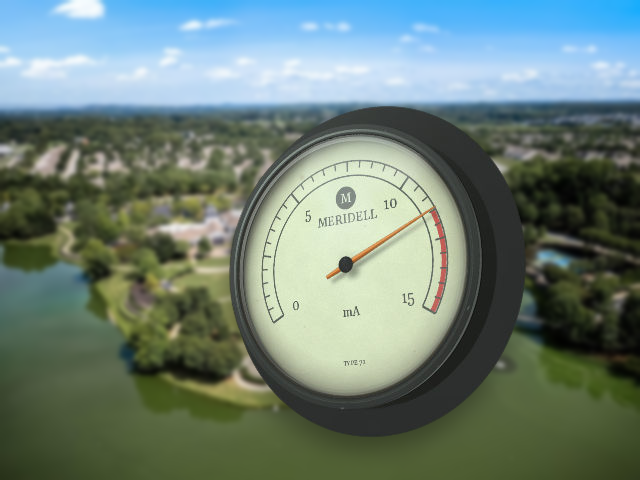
11.5; mA
